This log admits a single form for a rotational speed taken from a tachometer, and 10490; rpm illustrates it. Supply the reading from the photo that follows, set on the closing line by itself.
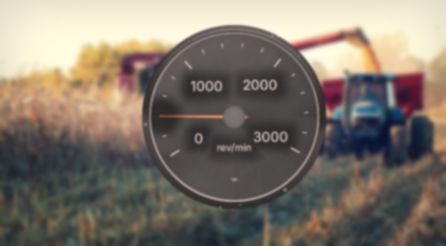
400; rpm
